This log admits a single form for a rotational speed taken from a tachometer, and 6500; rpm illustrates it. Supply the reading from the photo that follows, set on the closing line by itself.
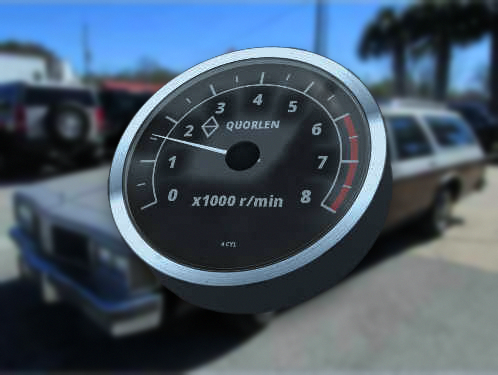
1500; rpm
